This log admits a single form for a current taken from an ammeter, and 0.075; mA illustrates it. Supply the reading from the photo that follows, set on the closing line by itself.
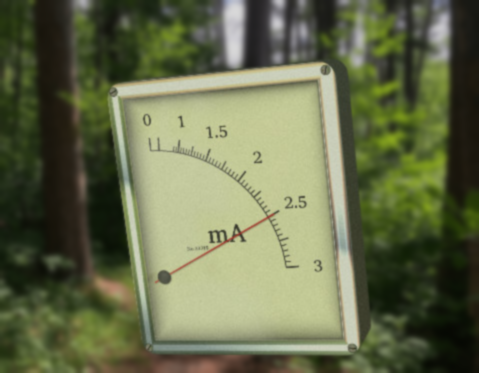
2.5; mA
